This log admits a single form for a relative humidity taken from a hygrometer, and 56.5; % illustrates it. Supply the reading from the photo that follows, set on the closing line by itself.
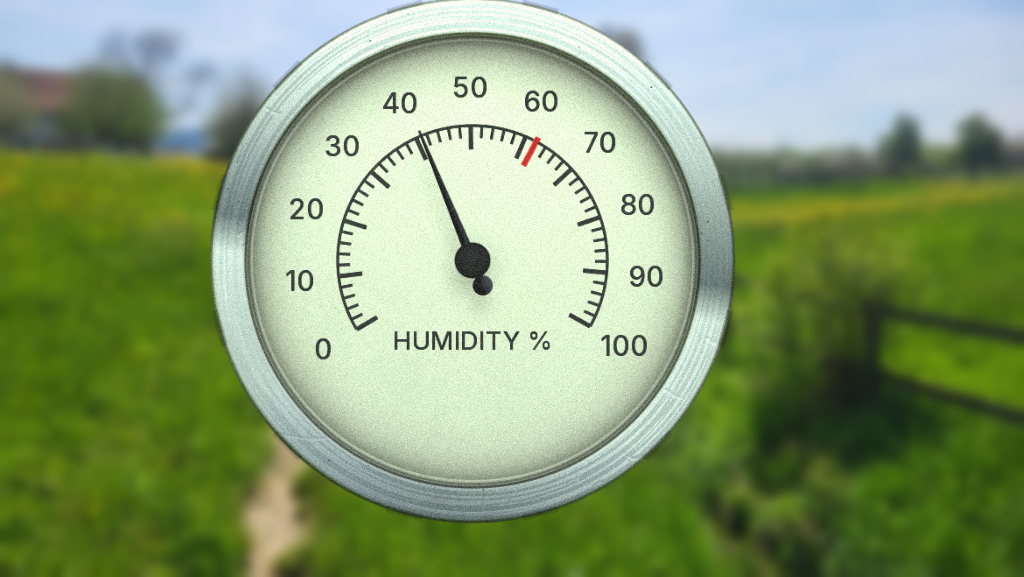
41; %
